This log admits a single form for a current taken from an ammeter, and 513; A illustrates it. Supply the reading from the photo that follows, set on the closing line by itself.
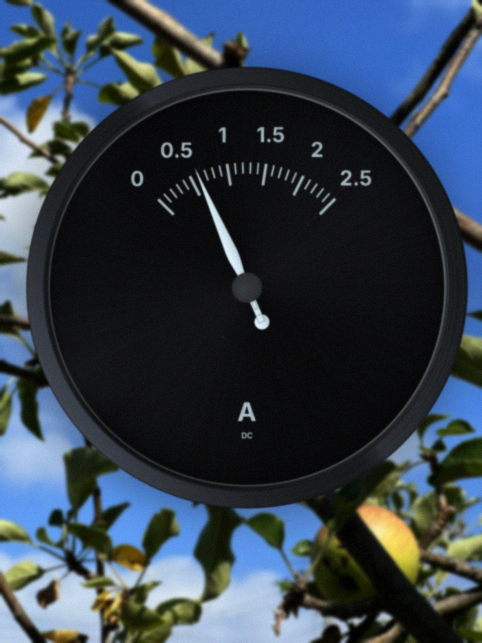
0.6; A
